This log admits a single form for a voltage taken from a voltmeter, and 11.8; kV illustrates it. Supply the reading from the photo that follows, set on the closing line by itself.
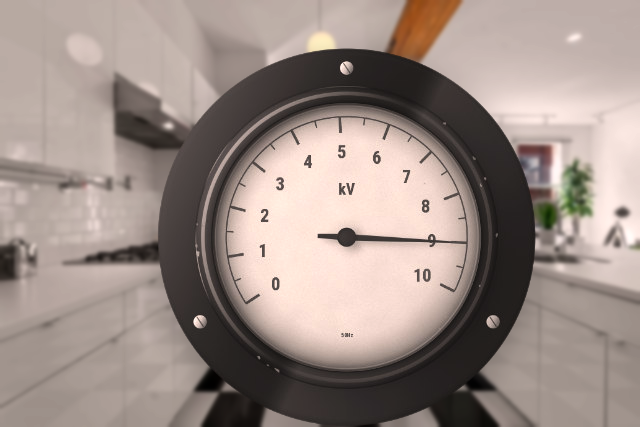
9; kV
